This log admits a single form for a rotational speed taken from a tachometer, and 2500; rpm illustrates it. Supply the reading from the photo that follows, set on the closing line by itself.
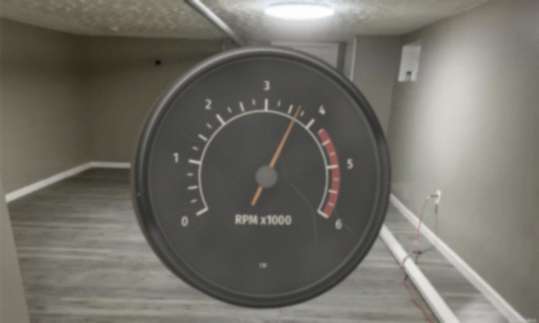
3625; rpm
